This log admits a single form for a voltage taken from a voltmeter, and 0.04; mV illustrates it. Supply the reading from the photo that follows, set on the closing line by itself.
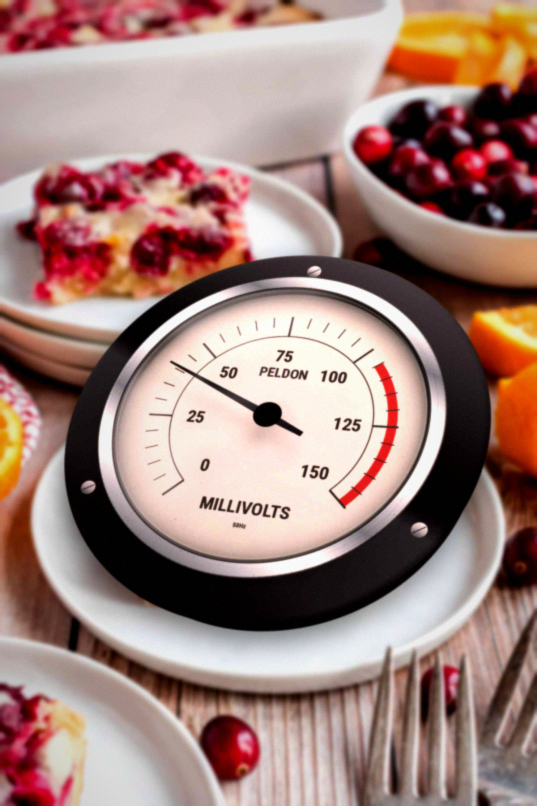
40; mV
